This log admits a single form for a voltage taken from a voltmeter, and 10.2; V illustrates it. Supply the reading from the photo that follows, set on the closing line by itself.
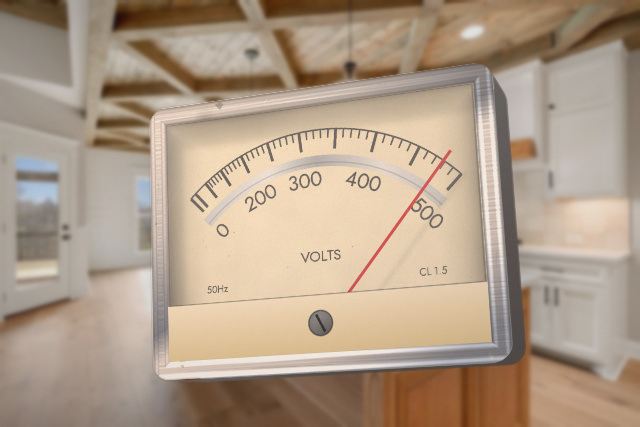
480; V
